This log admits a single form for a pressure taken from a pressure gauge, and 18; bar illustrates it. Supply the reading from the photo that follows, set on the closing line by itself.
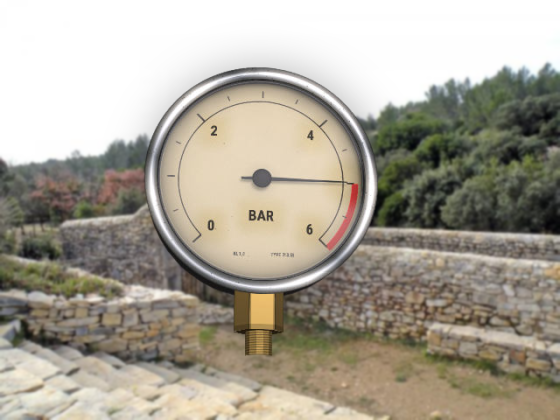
5; bar
